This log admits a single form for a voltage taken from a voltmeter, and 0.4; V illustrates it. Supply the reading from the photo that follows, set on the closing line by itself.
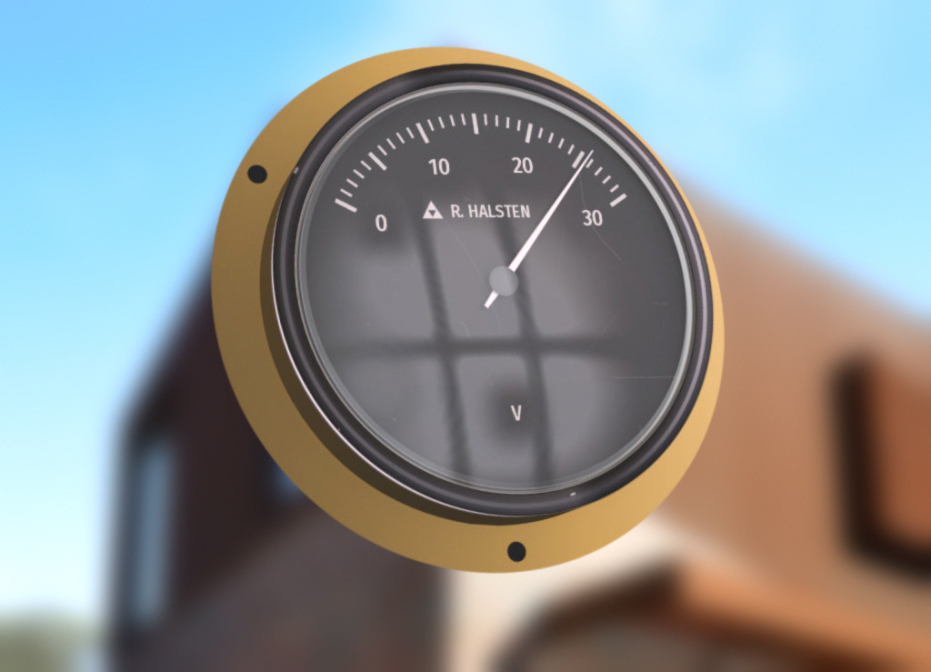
25.5; V
